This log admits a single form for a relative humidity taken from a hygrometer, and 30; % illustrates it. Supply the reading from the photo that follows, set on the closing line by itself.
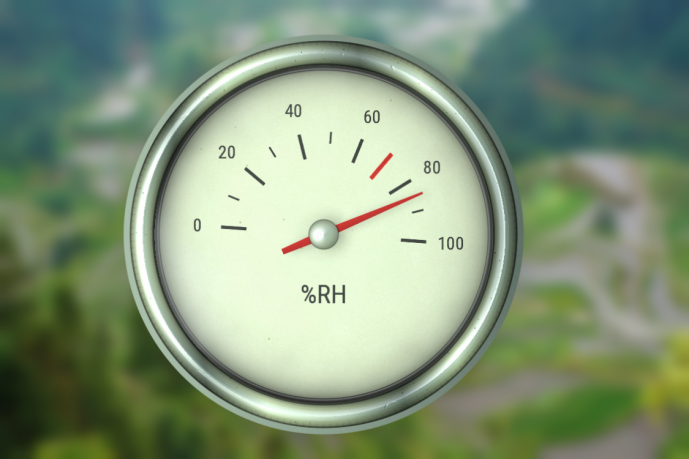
85; %
